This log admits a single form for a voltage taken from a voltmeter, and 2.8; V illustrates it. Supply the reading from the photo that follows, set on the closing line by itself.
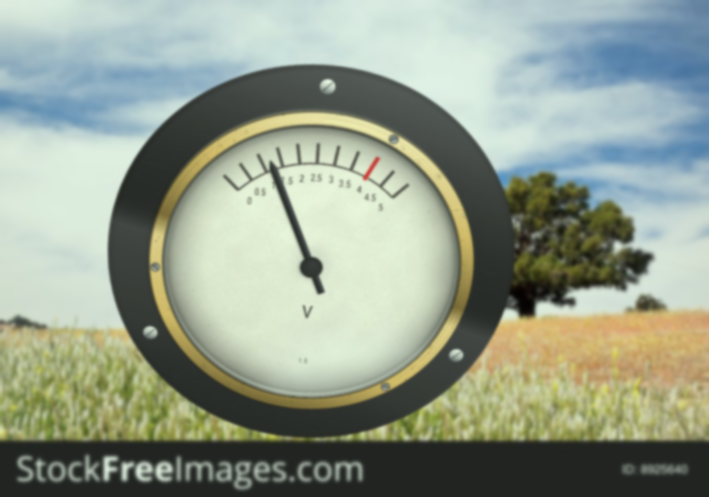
1.25; V
